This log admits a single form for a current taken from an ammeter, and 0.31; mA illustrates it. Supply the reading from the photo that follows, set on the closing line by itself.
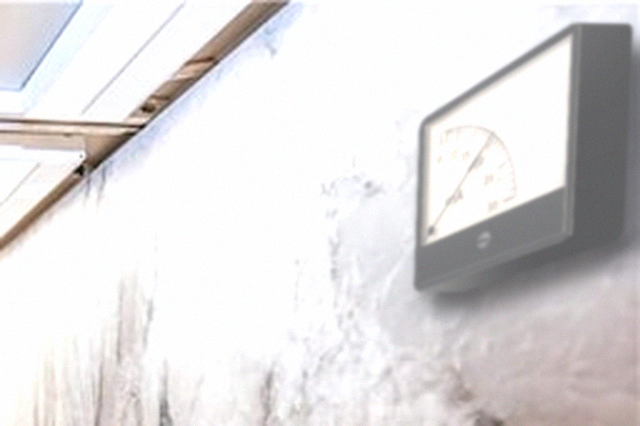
20; mA
